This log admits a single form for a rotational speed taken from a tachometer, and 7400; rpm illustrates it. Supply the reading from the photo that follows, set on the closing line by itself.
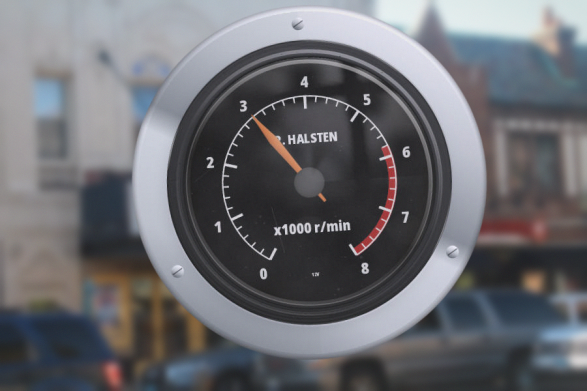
3000; rpm
